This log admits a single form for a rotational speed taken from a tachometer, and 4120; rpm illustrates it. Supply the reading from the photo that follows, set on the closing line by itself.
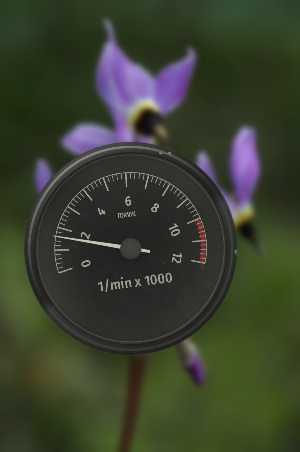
1600; rpm
